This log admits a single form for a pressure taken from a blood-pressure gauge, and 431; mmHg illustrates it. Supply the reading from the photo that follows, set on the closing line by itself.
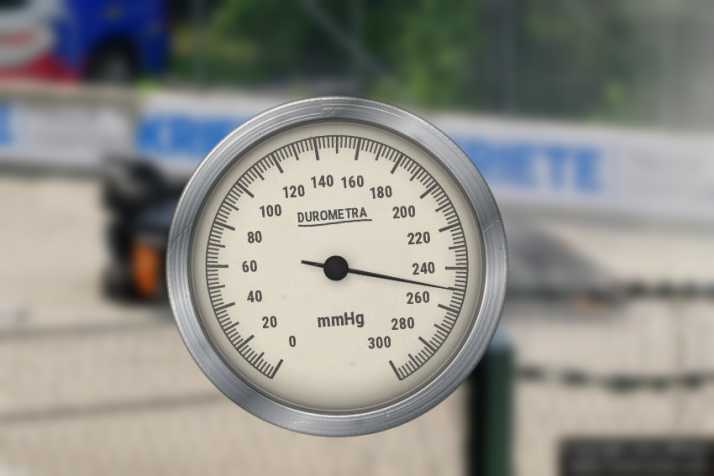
250; mmHg
